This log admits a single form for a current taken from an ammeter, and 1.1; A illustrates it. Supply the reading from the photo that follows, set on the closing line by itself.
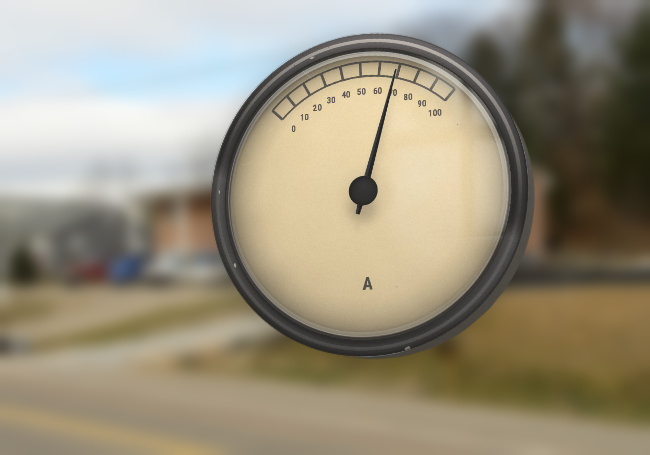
70; A
